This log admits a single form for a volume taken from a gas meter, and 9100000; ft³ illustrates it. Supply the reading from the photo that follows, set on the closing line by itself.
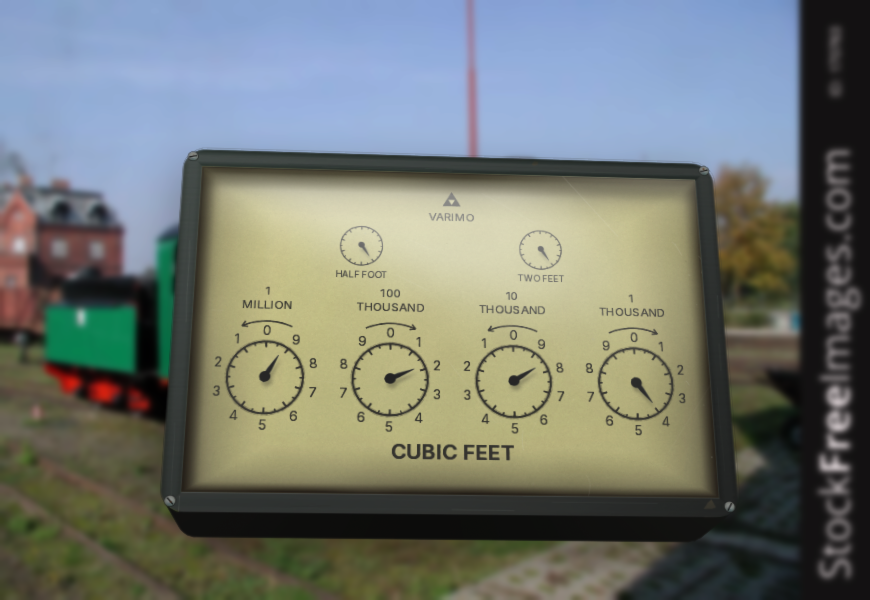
918400; ft³
